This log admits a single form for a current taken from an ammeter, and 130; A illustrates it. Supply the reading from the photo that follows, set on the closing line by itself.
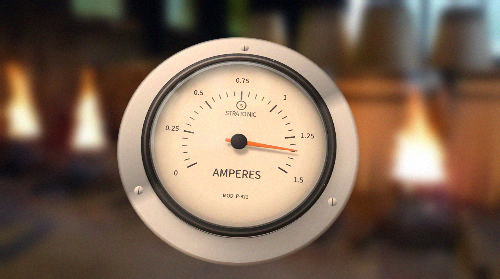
1.35; A
